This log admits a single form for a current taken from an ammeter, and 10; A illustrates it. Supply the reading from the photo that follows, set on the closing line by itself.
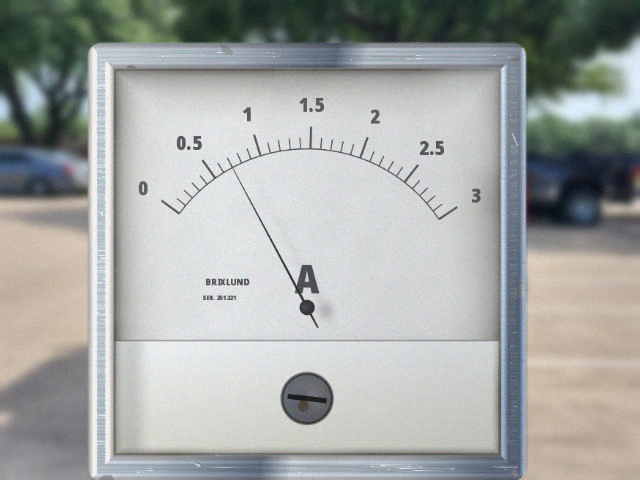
0.7; A
